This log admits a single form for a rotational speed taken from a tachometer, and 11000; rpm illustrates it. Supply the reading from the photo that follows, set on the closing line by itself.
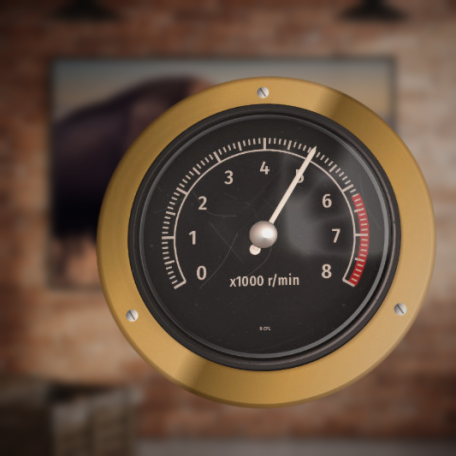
5000; rpm
